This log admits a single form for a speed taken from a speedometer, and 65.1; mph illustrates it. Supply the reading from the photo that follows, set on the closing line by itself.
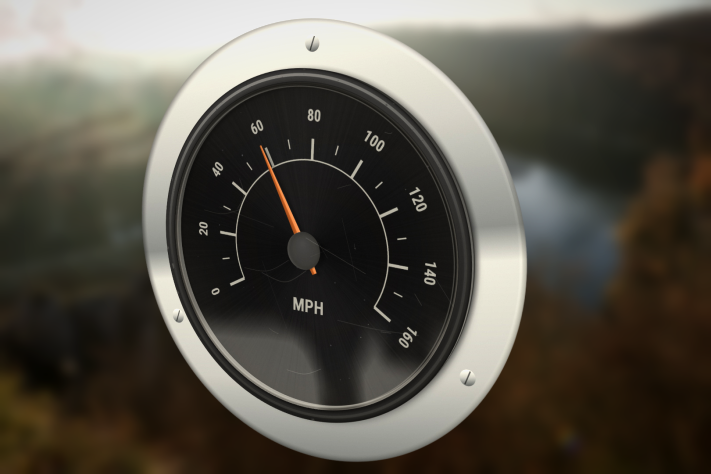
60; mph
